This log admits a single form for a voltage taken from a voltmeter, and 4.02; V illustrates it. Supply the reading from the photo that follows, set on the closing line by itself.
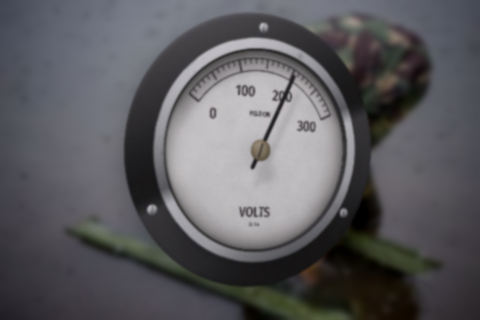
200; V
